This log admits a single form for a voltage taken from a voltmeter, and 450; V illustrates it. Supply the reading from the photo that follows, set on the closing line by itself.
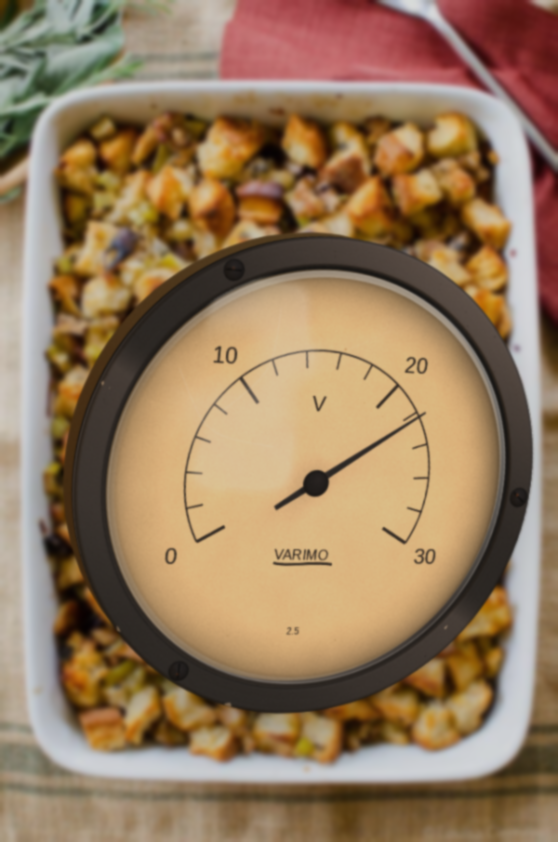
22; V
